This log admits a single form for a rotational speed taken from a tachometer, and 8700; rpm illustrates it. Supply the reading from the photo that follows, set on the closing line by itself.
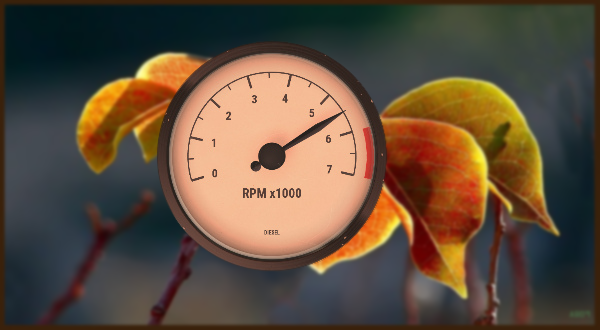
5500; rpm
